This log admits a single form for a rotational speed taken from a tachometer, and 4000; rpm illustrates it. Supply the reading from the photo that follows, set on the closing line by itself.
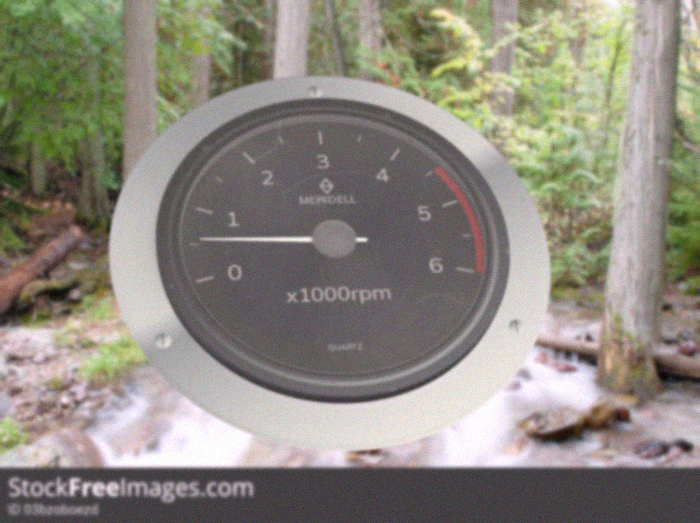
500; rpm
